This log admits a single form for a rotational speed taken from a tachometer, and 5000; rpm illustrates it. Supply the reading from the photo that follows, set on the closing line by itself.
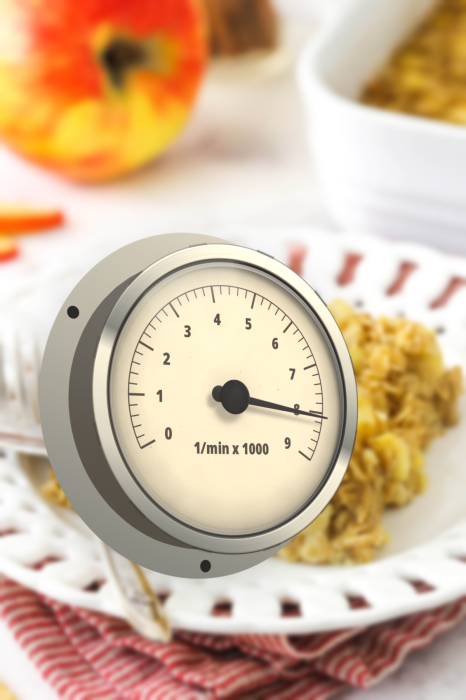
8100; rpm
